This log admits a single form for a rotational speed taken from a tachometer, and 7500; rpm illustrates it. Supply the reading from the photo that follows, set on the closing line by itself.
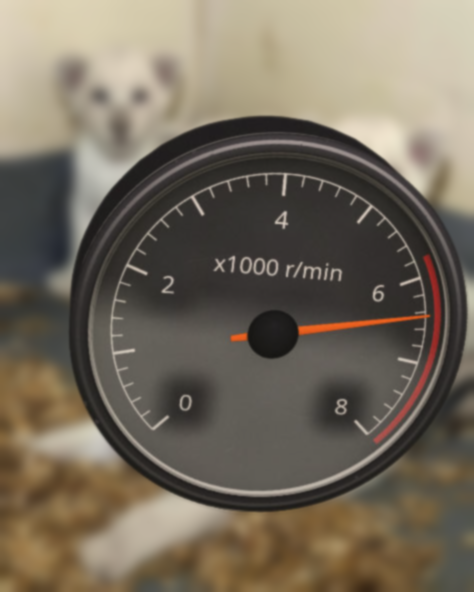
6400; rpm
